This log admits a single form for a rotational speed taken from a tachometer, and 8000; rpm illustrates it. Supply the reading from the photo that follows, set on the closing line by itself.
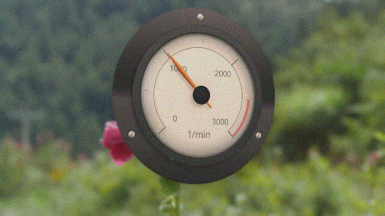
1000; rpm
